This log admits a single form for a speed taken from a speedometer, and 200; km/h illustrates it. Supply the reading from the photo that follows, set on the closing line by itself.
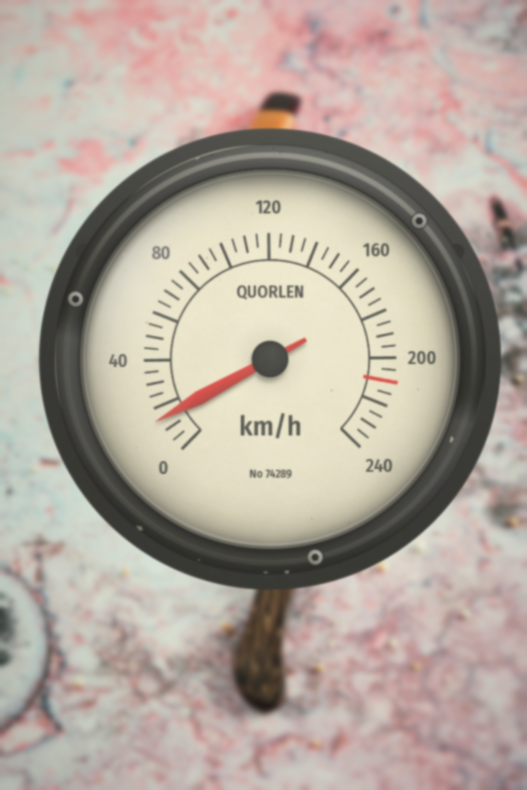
15; km/h
